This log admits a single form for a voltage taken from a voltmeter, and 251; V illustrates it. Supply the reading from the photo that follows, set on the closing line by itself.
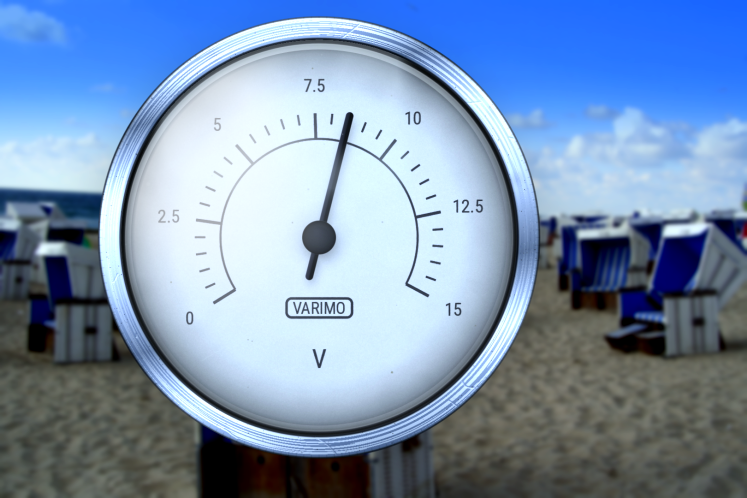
8.5; V
